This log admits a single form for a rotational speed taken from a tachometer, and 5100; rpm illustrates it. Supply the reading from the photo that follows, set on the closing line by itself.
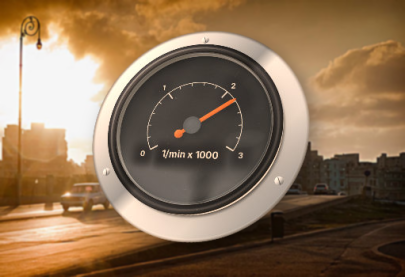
2200; rpm
